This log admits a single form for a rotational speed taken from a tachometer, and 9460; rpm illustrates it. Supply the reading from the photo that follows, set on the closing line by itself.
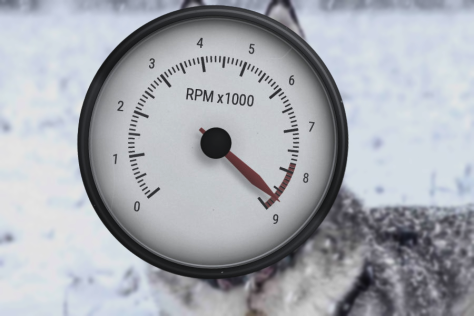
8700; rpm
